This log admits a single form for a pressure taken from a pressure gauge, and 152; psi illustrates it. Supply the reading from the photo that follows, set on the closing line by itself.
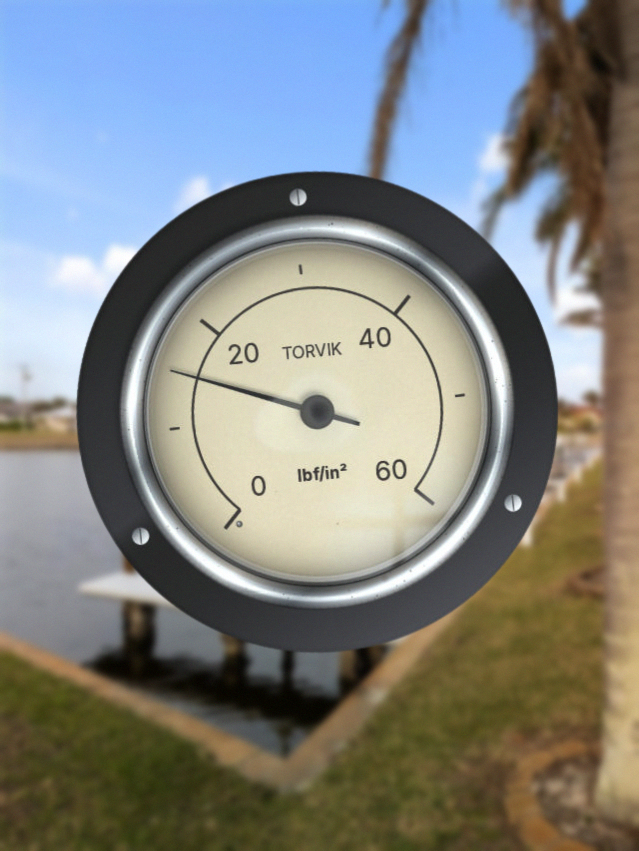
15; psi
